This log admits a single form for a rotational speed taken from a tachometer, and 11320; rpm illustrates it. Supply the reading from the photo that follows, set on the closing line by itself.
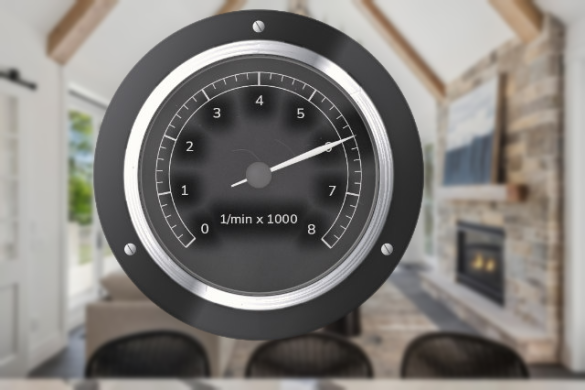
6000; rpm
